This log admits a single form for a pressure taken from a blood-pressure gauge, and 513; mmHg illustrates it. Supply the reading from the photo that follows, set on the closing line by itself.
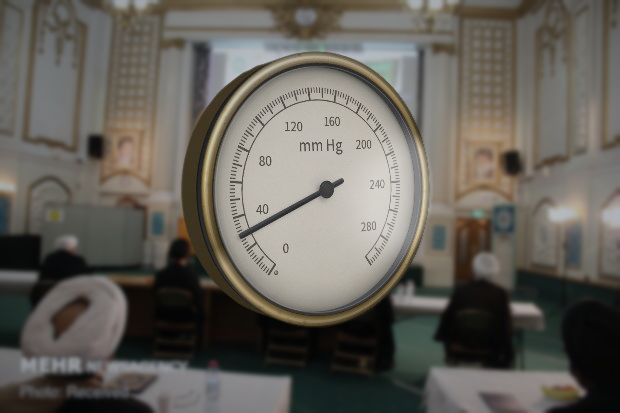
30; mmHg
